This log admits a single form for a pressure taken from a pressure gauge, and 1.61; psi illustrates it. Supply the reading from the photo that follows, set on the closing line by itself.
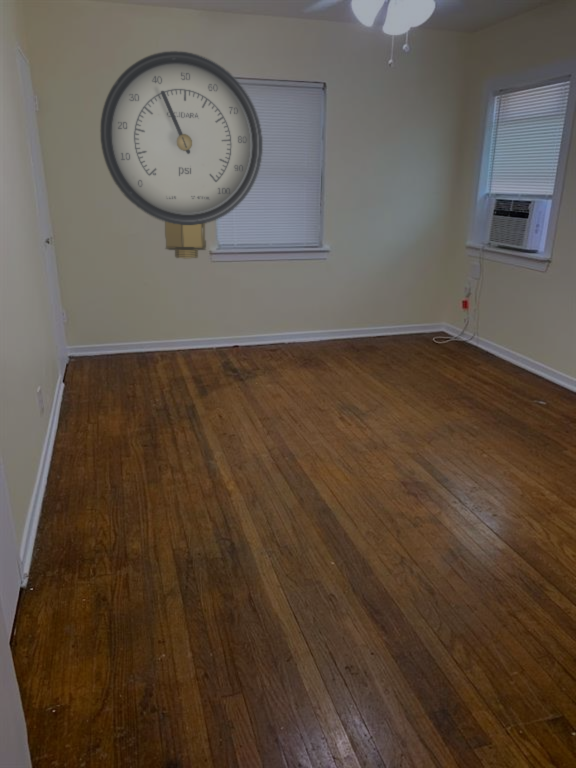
40; psi
